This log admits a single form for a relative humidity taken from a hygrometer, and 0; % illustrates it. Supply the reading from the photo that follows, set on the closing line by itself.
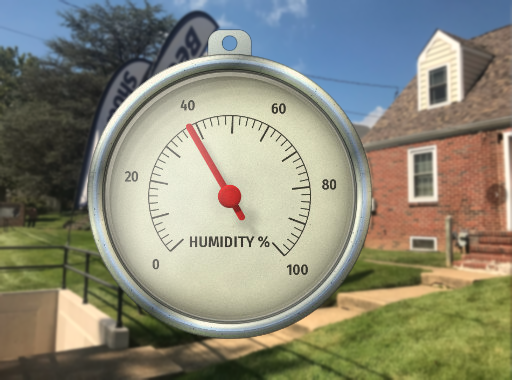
38; %
